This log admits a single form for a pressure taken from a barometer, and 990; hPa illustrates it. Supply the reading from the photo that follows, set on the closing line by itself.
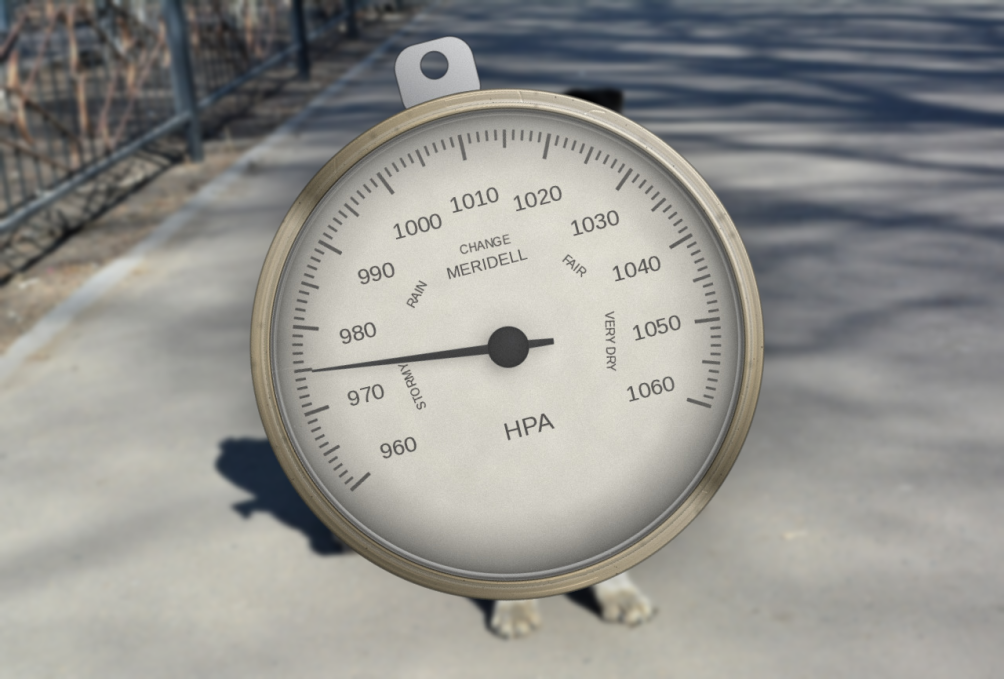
975; hPa
